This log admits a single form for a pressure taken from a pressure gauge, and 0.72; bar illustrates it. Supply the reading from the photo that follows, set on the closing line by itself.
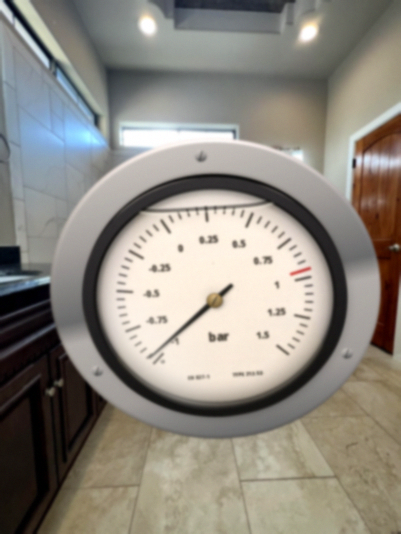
-0.95; bar
